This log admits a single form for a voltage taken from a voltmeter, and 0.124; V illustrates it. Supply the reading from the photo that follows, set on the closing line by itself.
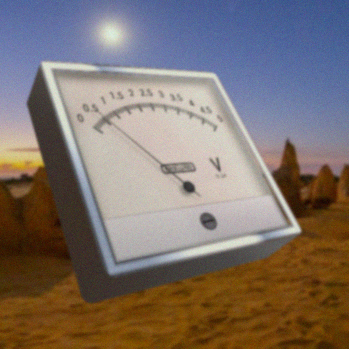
0.5; V
